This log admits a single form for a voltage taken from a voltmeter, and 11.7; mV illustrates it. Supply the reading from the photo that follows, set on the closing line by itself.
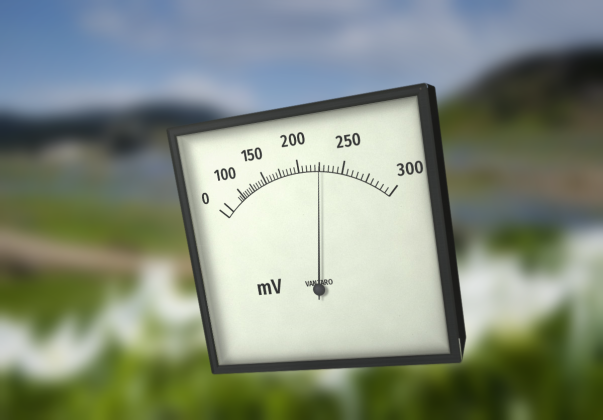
225; mV
